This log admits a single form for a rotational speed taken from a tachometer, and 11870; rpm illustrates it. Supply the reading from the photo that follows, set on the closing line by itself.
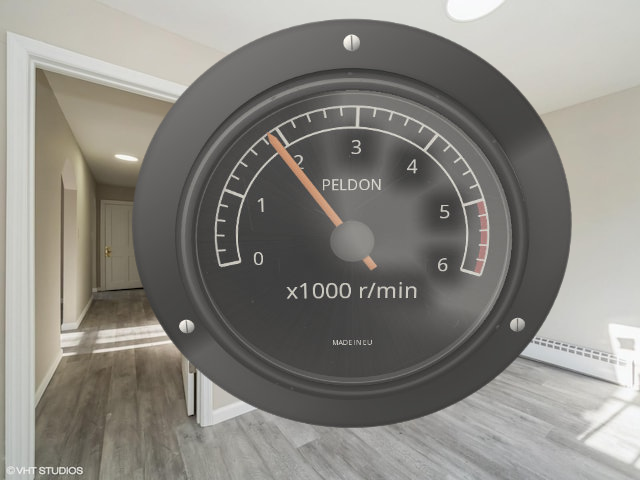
1900; rpm
